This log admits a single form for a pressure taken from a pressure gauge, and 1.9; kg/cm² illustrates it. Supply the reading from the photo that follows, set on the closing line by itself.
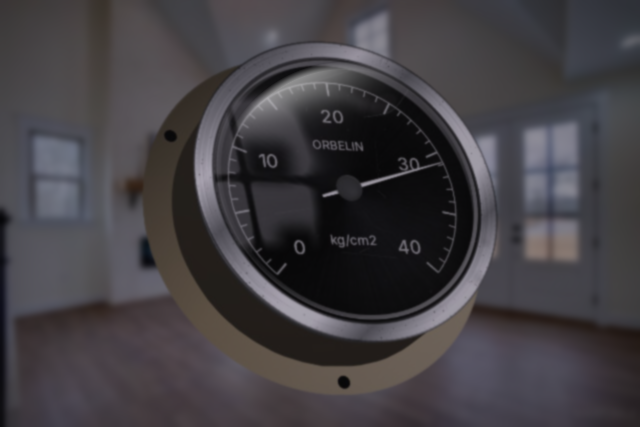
31; kg/cm²
